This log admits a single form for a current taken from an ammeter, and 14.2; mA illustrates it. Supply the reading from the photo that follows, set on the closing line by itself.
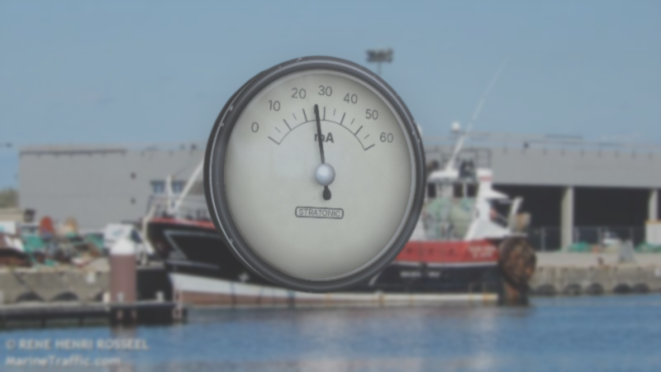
25; mA
